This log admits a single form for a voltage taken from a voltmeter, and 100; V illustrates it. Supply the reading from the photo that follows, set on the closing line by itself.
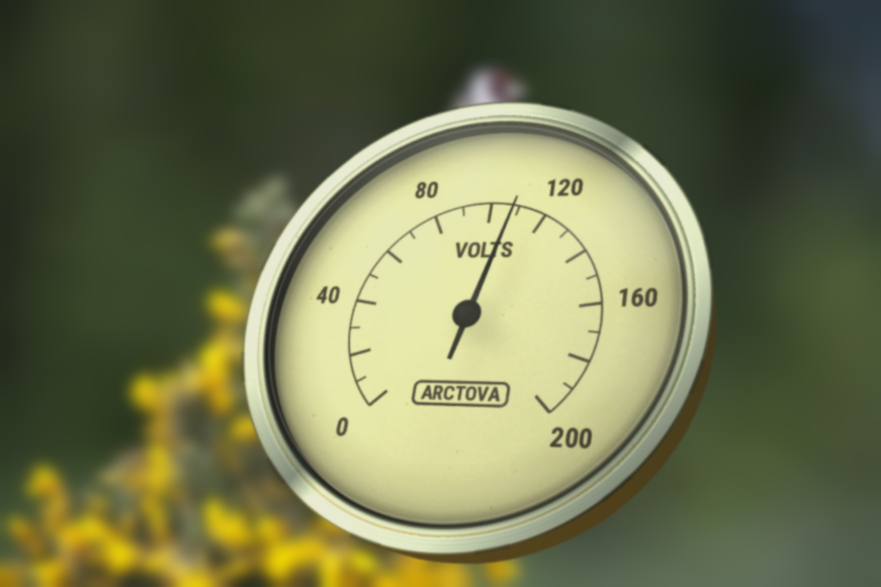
110; V
